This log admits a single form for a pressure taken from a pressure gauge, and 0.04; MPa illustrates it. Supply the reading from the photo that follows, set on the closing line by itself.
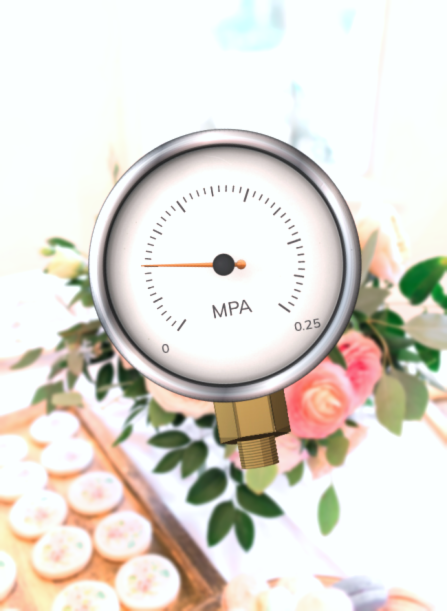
0.05; MPa
